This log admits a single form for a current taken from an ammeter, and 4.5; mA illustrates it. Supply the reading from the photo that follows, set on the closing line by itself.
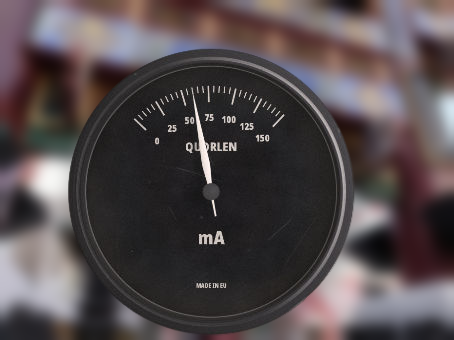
60; mA
